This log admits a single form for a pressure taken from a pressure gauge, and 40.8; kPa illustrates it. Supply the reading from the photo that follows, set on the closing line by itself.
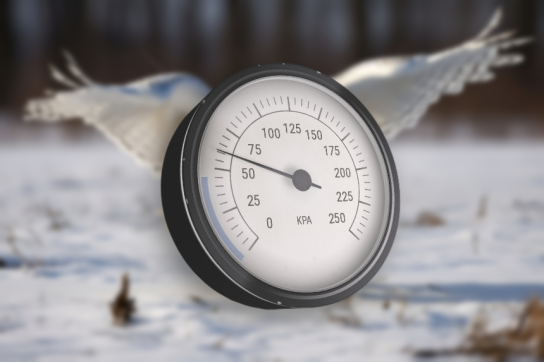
60; kPa
